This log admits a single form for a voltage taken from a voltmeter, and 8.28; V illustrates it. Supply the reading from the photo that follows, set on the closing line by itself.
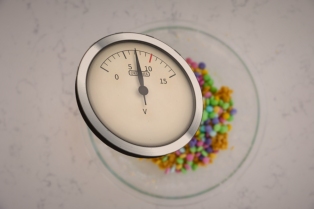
7; V
